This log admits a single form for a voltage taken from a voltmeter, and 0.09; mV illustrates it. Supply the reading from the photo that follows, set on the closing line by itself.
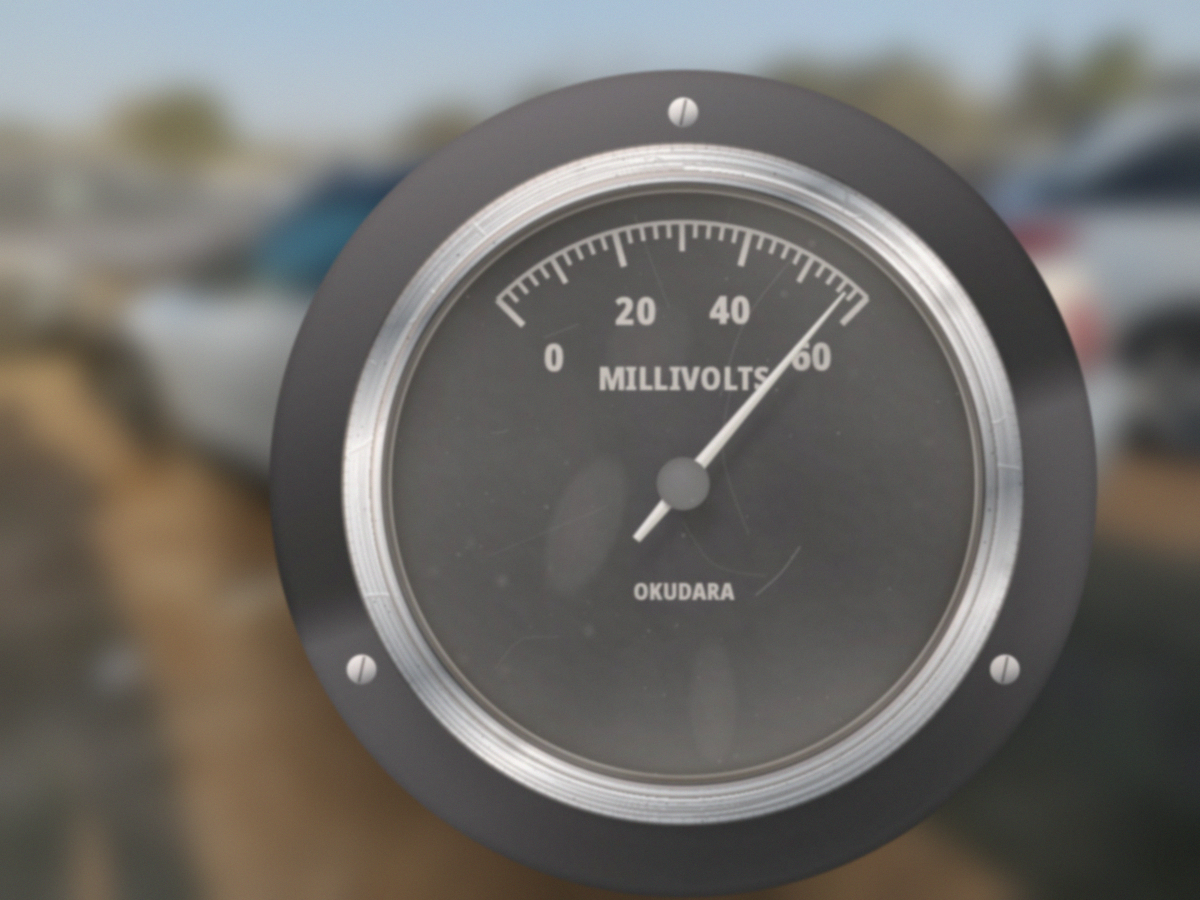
57; mV
